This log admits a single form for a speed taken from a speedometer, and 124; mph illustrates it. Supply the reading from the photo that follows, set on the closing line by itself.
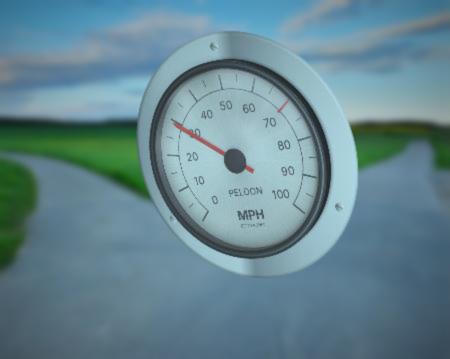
30; mph
